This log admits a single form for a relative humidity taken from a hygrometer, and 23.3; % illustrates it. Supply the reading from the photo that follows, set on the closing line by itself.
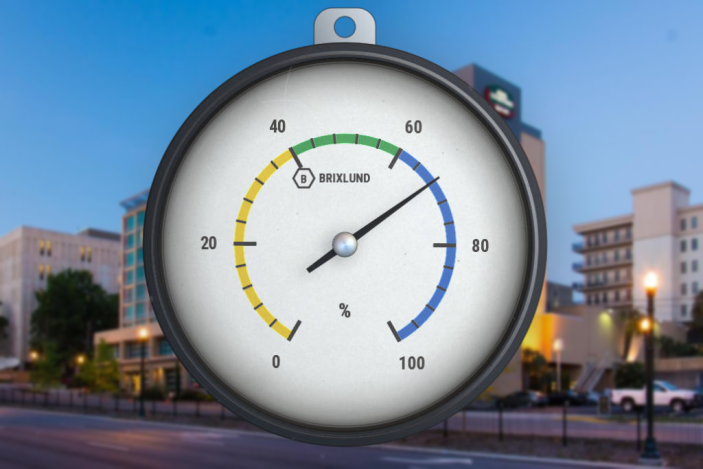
68; %
